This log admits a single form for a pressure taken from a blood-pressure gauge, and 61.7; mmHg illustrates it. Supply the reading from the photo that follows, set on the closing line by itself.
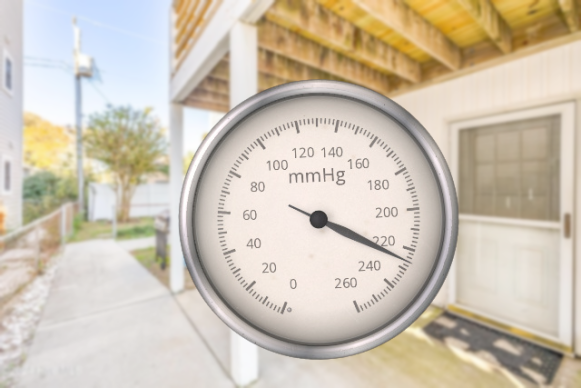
226; mmHg
